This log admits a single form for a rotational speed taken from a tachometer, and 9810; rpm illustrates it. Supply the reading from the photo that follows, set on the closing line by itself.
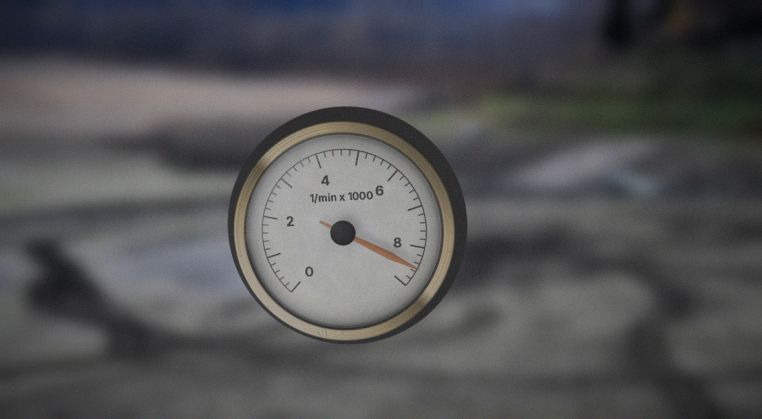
8500; rpm
